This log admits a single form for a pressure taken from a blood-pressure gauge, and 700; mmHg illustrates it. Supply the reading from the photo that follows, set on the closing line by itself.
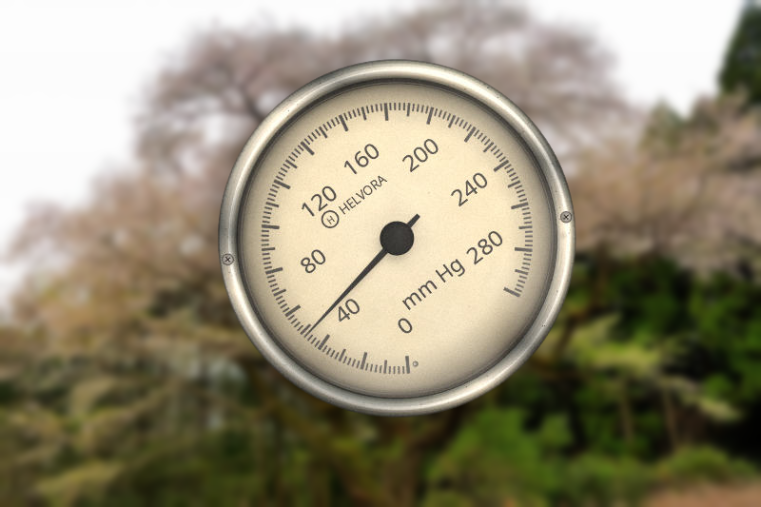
48; mmHg
